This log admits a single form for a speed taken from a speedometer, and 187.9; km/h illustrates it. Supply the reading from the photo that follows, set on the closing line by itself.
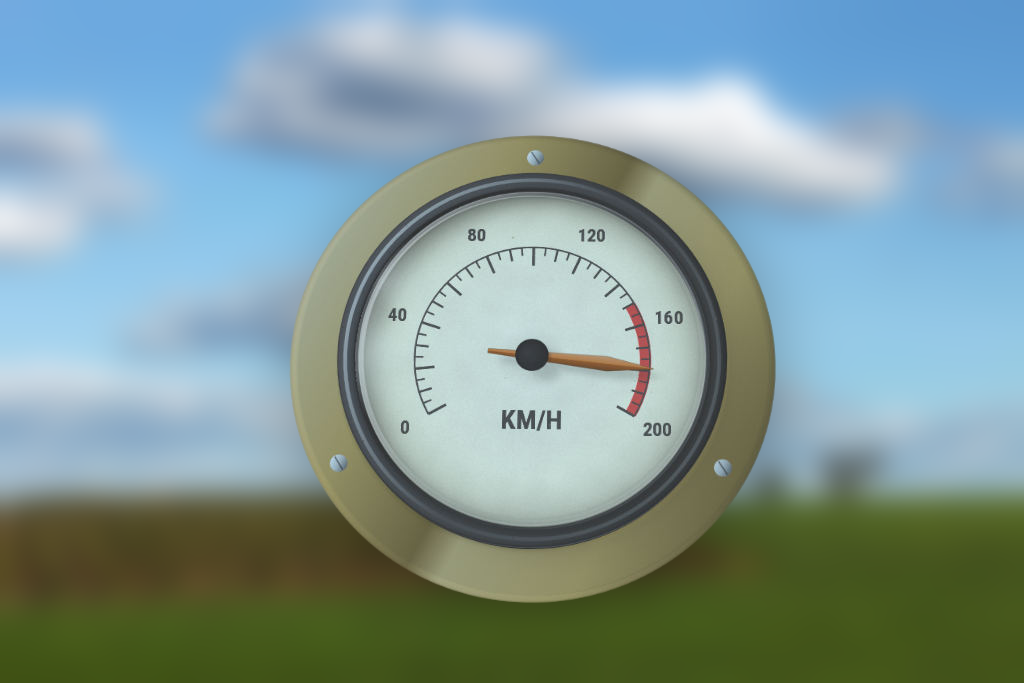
180; km/h
